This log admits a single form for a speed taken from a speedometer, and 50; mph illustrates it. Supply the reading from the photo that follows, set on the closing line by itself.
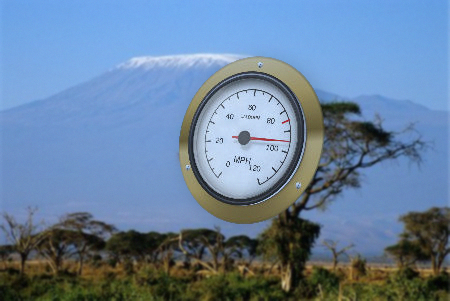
95; mph
